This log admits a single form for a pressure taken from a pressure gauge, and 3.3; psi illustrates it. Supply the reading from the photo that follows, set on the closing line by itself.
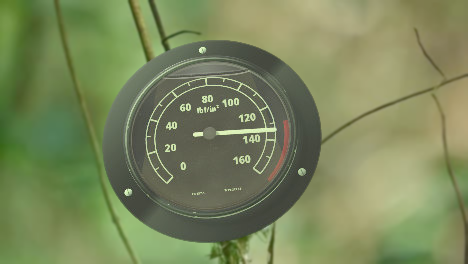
135; psi
